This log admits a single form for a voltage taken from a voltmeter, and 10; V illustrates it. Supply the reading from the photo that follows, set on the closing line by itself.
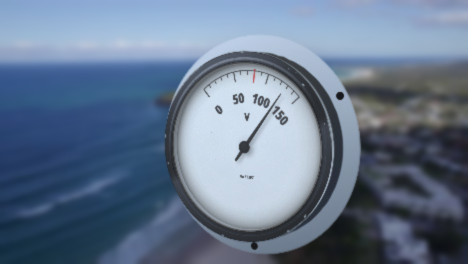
130; V
